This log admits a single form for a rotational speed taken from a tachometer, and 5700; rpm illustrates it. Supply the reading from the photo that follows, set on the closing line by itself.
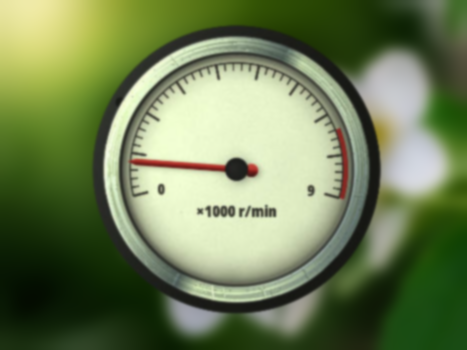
800; rpm
